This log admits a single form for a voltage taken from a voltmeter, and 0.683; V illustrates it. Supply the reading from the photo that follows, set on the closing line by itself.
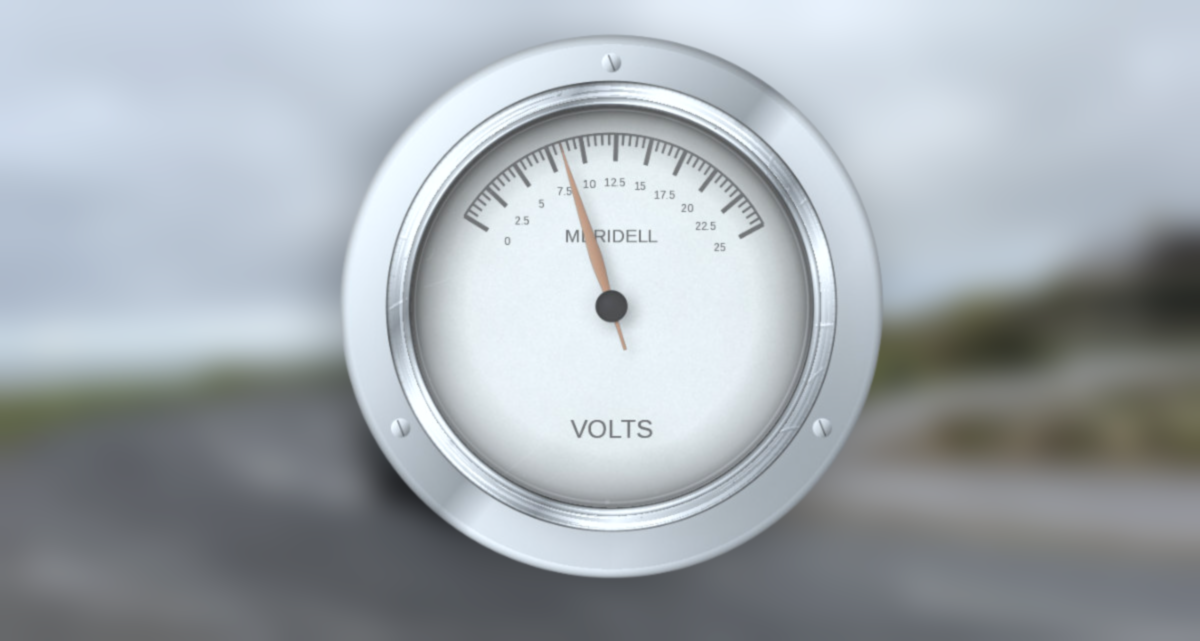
8.5; V
